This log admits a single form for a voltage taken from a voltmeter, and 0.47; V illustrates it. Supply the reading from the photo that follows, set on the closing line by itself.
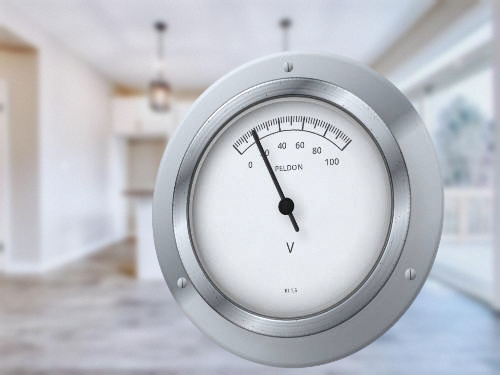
20; V
